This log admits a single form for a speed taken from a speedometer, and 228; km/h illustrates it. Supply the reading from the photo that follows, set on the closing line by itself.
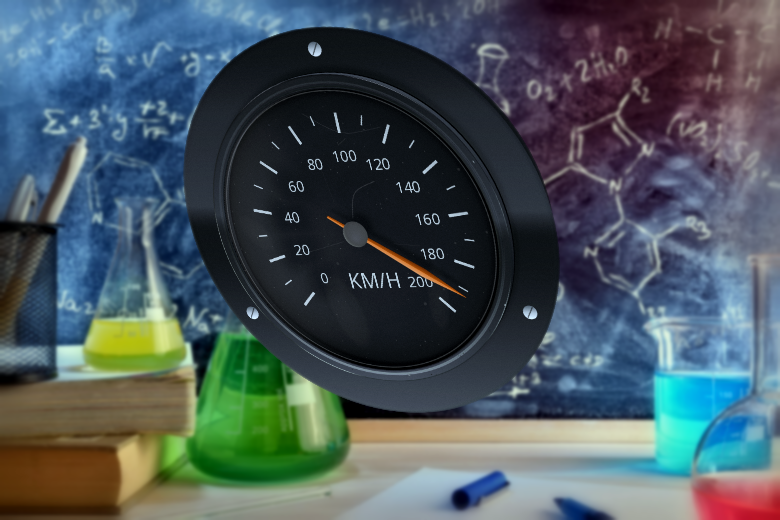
190; km/h
